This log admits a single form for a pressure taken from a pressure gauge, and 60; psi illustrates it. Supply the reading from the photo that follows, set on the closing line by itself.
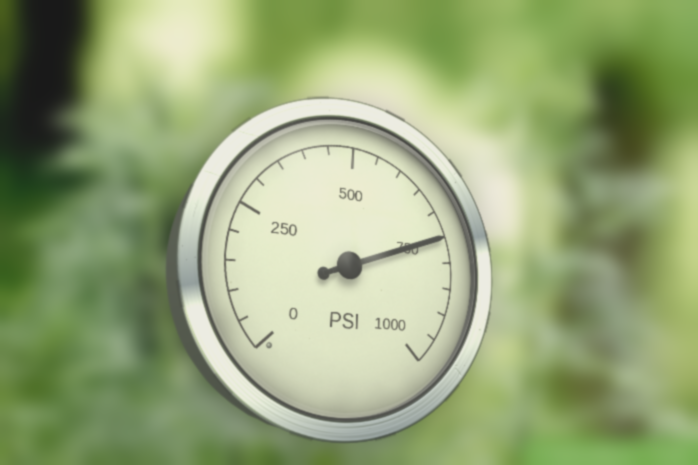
750; psi
